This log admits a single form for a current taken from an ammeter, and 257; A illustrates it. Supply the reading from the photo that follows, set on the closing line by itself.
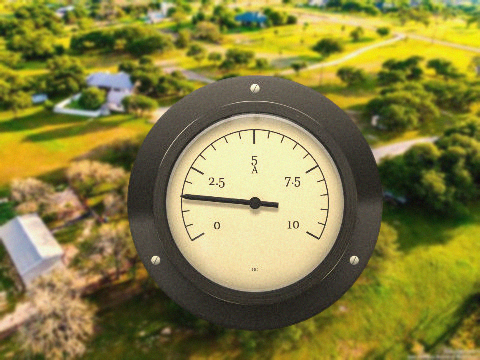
1.5; A
